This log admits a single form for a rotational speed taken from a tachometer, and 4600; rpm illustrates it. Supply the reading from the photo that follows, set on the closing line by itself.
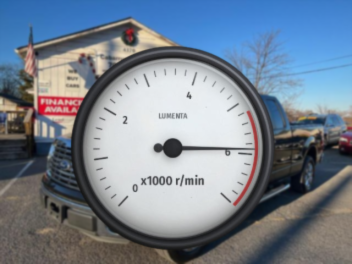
5900; rpm
